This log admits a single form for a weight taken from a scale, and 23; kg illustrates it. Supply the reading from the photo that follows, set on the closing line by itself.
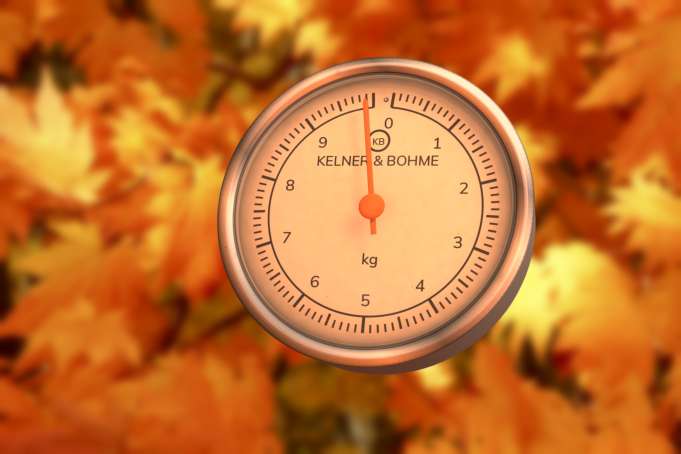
9.9; kg
